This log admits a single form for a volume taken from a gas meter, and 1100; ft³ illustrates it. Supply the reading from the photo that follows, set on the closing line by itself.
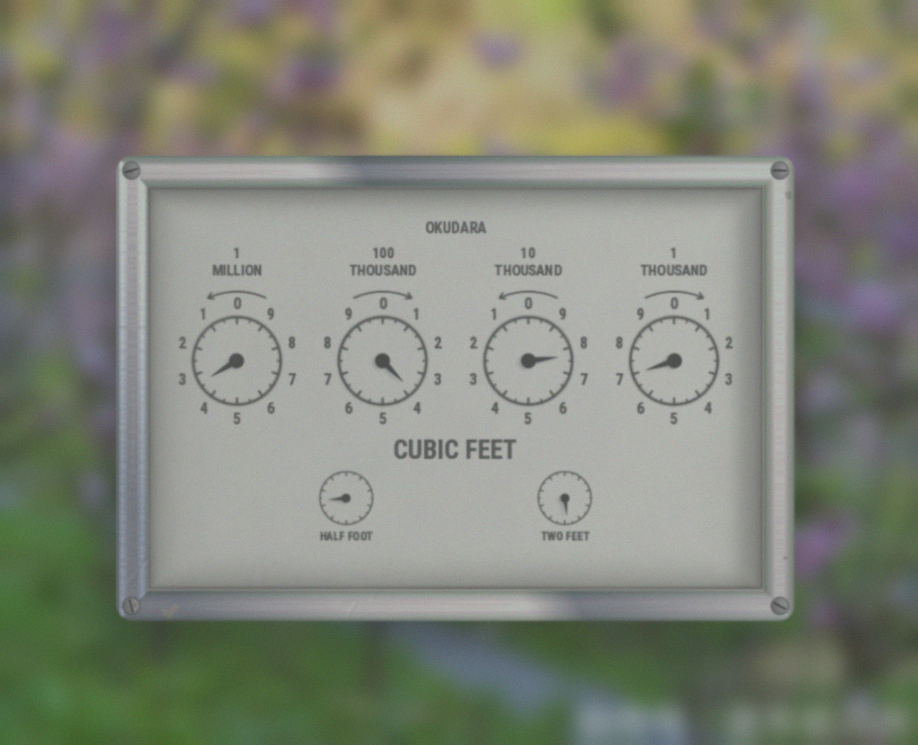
337700; ft³
